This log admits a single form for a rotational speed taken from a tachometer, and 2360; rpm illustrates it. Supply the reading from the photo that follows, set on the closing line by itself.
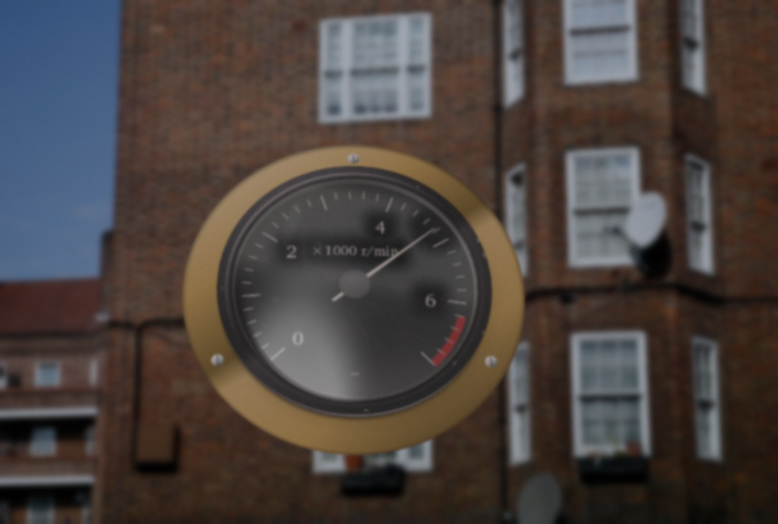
4800; rpm
